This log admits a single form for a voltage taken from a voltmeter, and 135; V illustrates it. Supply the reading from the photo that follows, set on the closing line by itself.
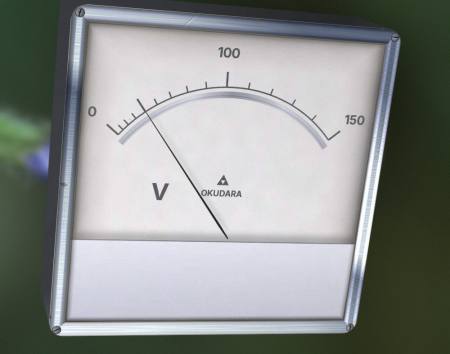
50; V
